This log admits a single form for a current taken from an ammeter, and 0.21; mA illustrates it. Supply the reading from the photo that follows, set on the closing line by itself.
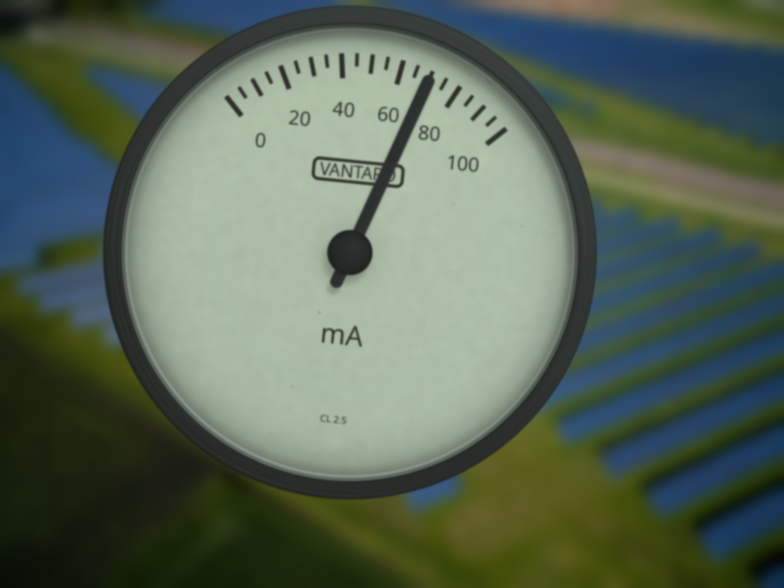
70; mA
